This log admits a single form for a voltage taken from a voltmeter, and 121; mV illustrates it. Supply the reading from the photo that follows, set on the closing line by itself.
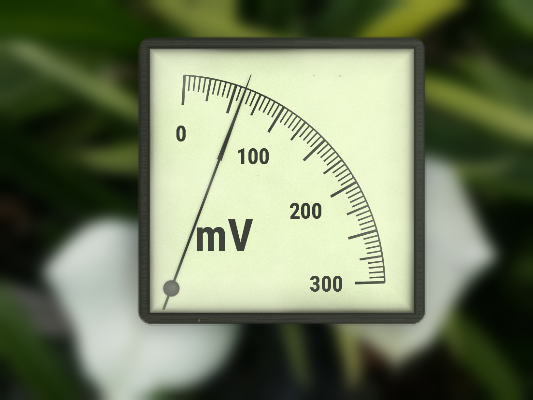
60; mV
